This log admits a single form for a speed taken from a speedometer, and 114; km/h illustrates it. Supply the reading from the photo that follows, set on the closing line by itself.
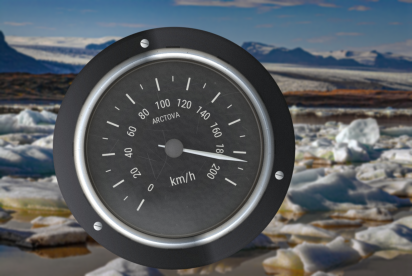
185; km/h
